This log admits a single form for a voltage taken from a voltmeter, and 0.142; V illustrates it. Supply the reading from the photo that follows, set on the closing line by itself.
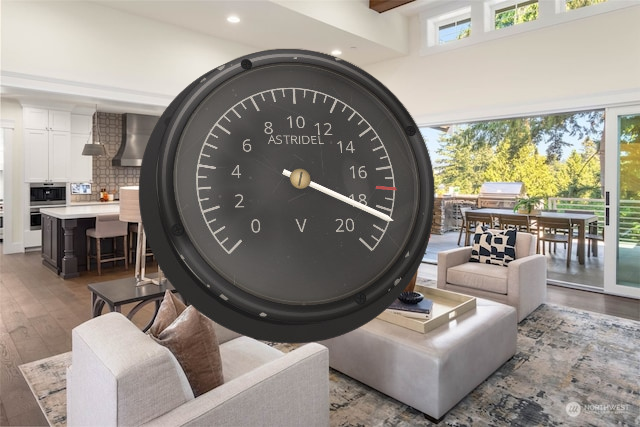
18.5; V
